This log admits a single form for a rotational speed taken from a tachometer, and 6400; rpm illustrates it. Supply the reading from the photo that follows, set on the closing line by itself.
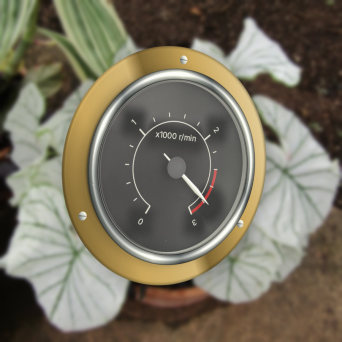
2800; rpm
